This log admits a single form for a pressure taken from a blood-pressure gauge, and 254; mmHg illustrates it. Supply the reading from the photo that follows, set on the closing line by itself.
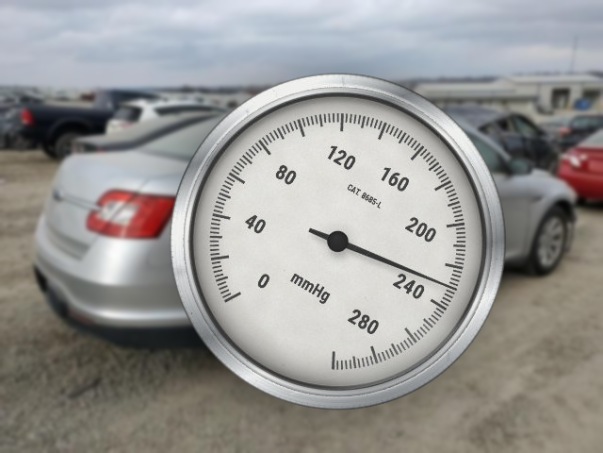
230; mmHg
